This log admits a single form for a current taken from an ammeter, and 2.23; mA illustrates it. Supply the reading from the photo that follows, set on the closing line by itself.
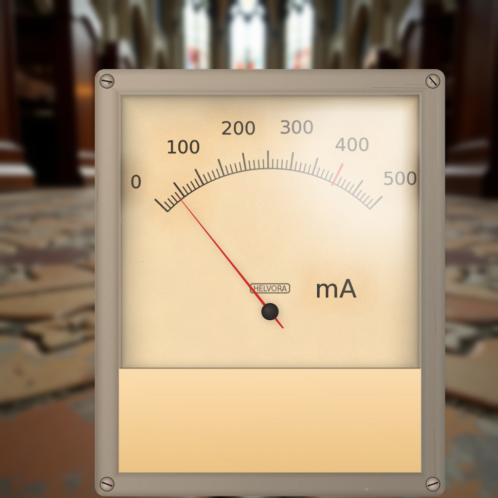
40; mA
